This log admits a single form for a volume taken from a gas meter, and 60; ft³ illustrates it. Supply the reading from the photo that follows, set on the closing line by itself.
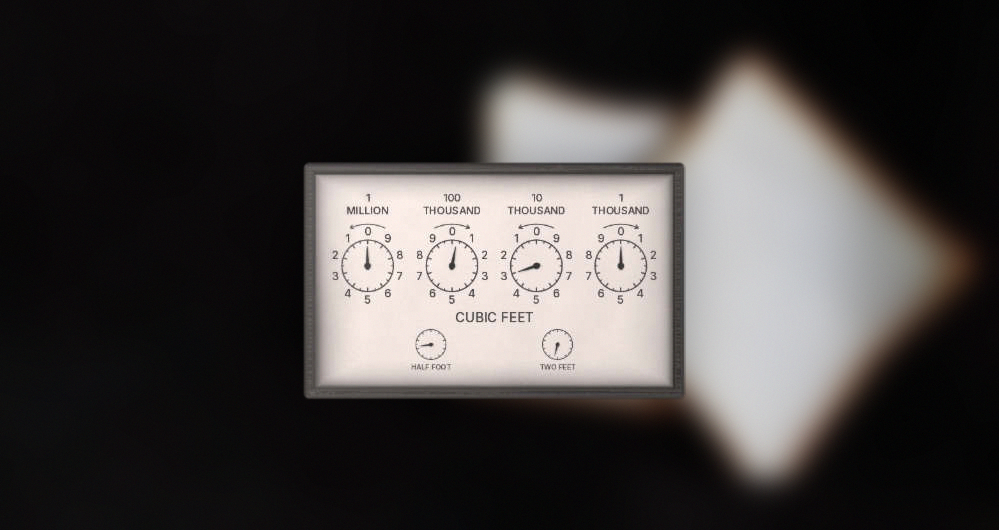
3000; ft³
